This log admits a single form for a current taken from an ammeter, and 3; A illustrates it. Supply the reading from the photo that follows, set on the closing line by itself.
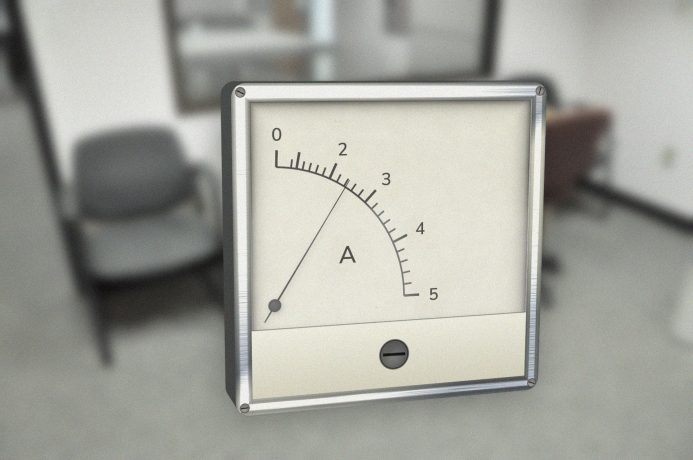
2.4; A
